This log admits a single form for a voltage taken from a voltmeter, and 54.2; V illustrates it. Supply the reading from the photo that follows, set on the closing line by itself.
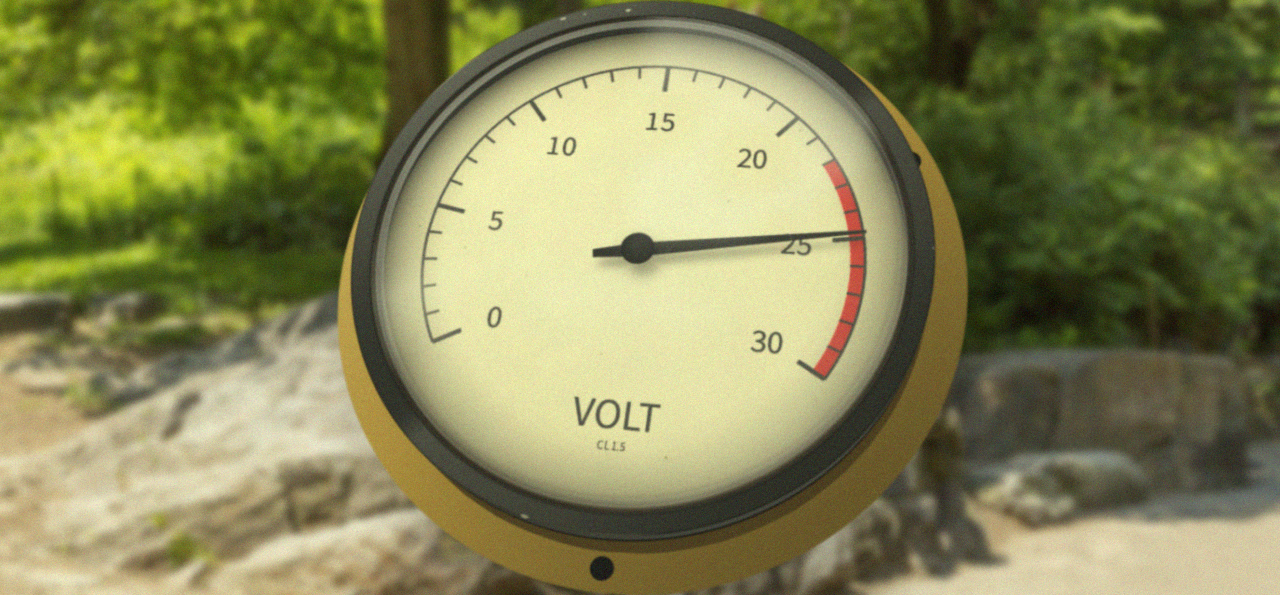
25; V
